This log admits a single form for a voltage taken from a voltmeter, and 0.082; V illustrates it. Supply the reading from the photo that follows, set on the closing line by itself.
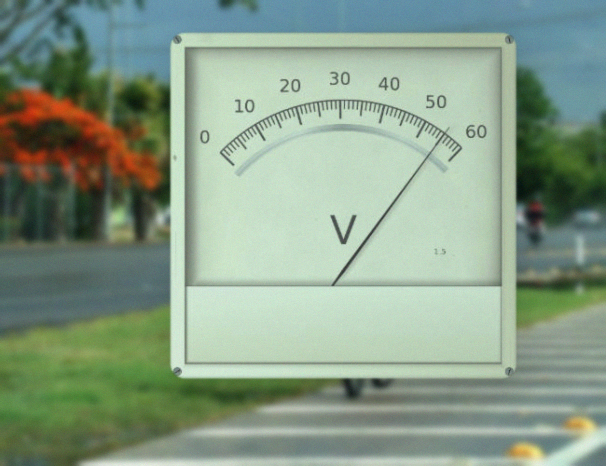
55; V
